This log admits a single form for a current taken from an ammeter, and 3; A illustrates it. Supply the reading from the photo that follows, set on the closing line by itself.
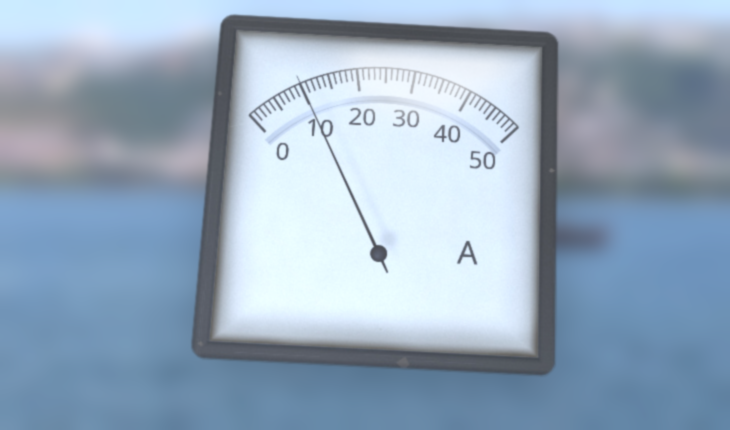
10; A
